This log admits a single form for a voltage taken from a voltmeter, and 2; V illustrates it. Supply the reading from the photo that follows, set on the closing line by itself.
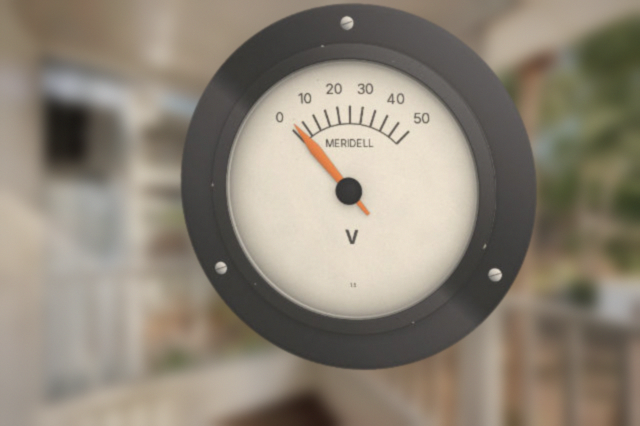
2.5; V
